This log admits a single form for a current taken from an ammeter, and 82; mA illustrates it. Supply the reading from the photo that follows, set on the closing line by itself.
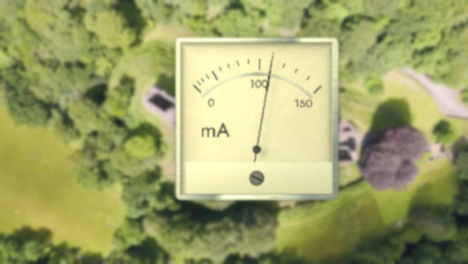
110; mA
